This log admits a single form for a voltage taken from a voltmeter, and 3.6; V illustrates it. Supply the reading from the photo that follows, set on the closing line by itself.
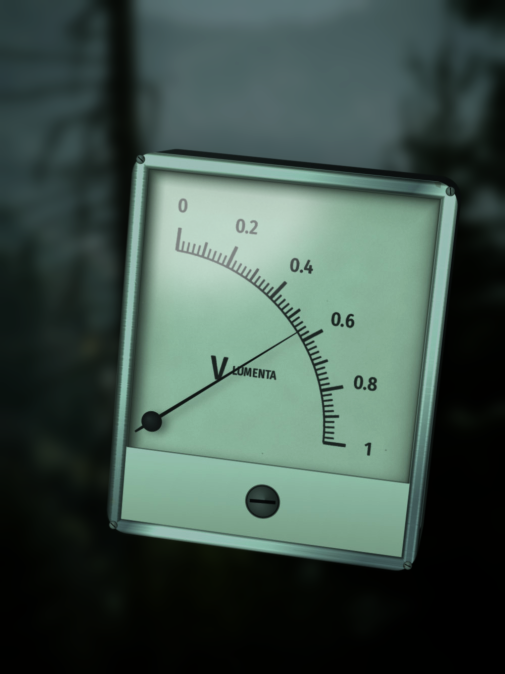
0.56; V
